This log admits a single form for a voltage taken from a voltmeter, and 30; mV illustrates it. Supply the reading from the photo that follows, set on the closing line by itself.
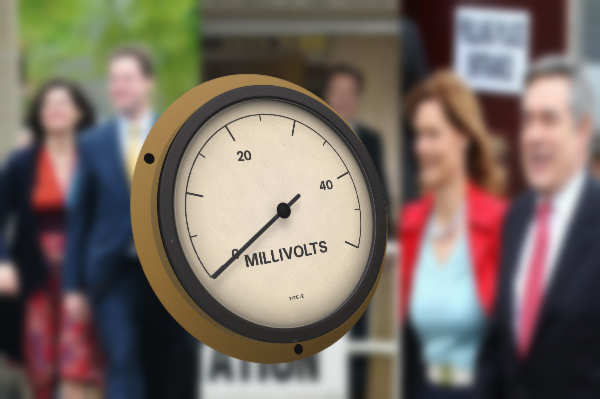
0; mV
